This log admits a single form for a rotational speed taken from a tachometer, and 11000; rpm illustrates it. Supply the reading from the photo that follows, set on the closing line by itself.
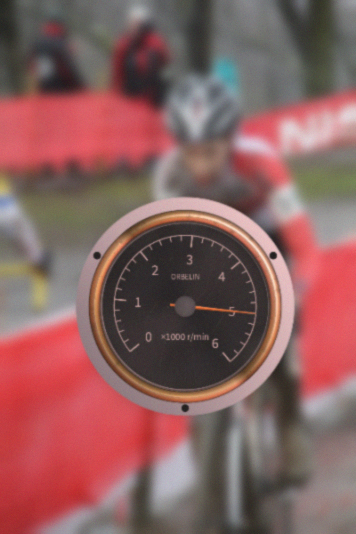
5000; rpm
